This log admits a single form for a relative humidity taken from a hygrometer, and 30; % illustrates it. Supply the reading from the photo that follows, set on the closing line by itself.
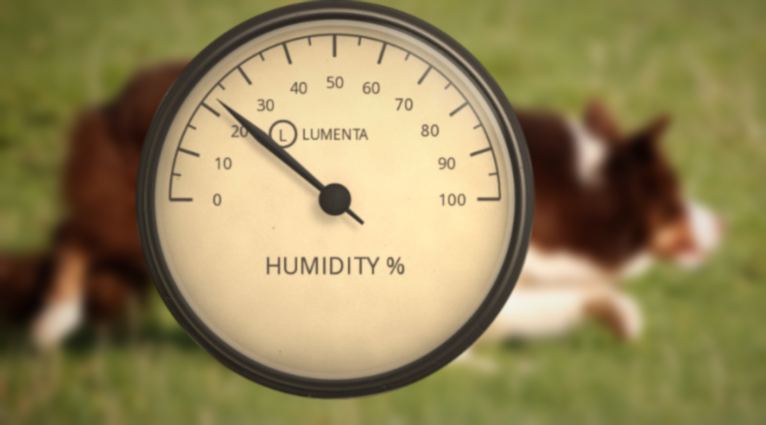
22.5; %
